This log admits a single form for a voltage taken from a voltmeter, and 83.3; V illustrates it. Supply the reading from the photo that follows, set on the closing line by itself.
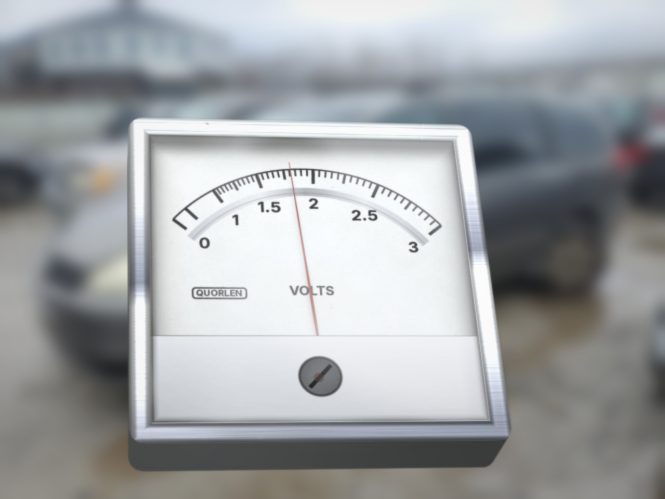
1.8; V
